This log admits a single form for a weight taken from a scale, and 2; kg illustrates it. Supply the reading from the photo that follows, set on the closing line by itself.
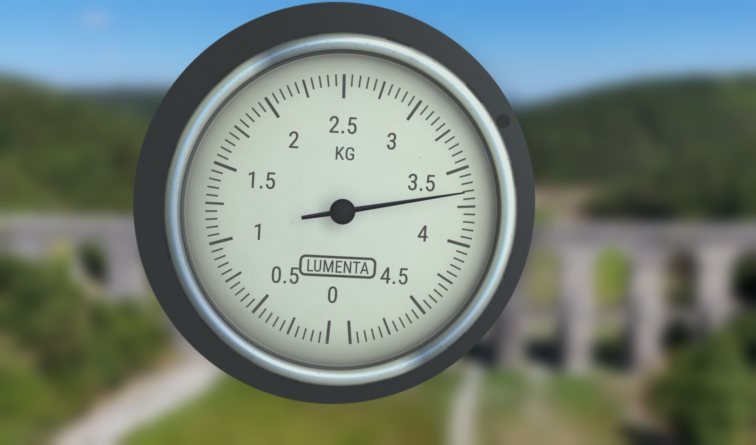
3.65; kg
